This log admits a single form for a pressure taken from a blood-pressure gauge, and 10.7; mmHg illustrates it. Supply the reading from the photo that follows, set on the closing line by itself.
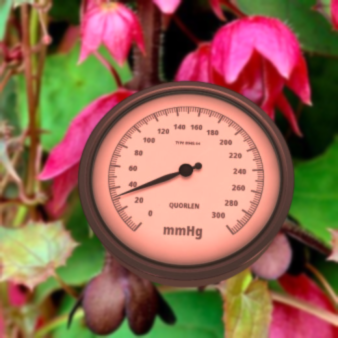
30; mmHg
